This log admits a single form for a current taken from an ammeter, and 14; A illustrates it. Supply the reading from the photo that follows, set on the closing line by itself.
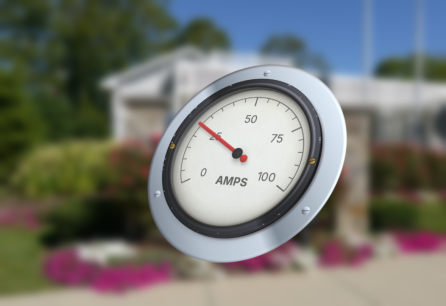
25; A
